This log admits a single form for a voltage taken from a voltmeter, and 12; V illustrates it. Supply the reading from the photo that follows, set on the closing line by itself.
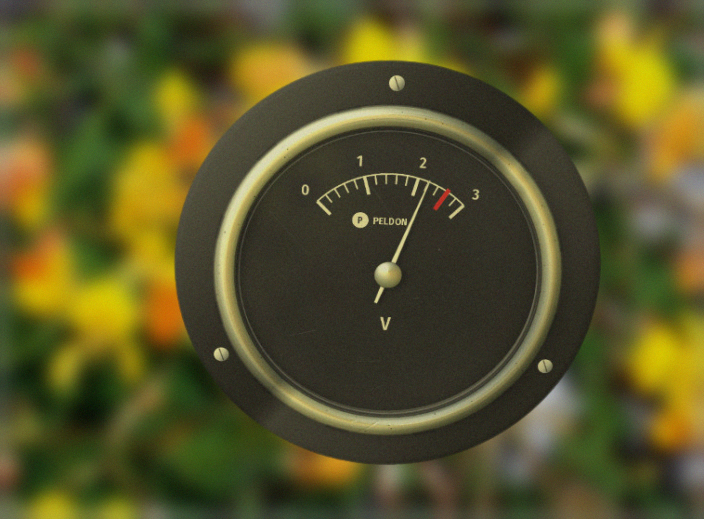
2.2; V
